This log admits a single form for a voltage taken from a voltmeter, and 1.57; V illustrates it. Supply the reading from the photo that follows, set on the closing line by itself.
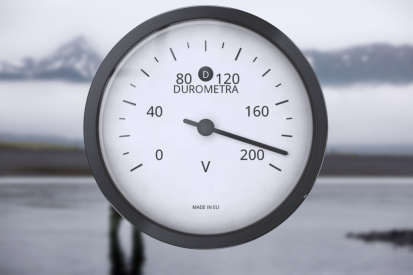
190; V
